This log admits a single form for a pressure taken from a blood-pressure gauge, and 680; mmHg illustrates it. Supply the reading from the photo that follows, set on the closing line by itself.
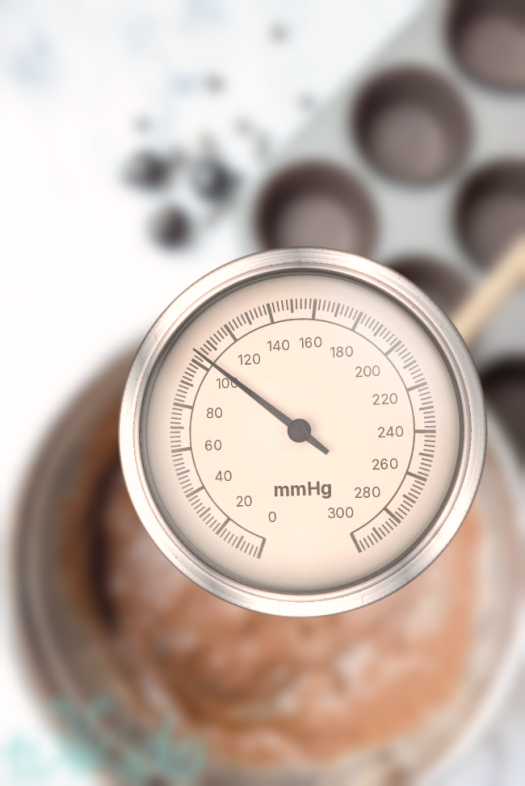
104; mmHg
